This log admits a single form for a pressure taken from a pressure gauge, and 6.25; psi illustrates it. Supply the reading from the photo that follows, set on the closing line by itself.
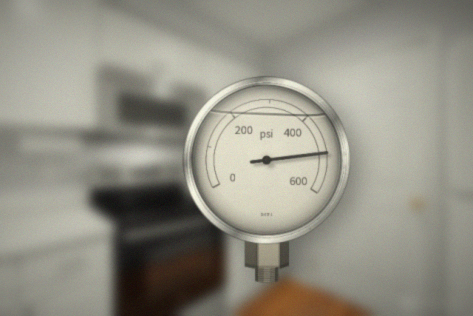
500; psi
